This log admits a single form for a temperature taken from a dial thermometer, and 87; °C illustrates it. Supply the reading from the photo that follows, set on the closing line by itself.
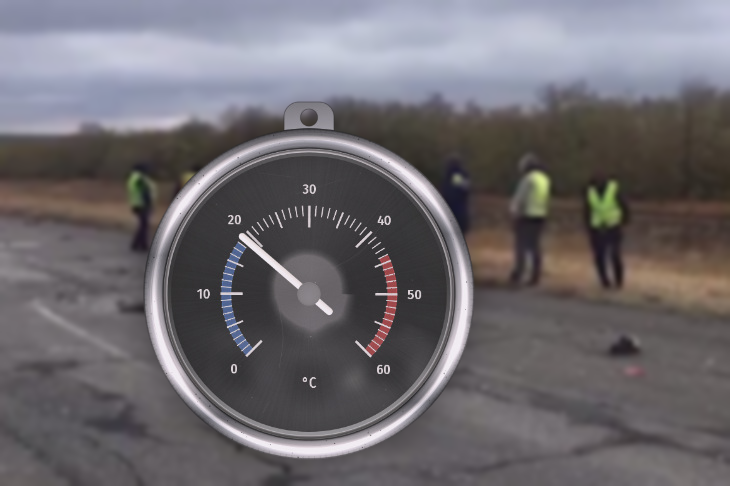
19; °C
